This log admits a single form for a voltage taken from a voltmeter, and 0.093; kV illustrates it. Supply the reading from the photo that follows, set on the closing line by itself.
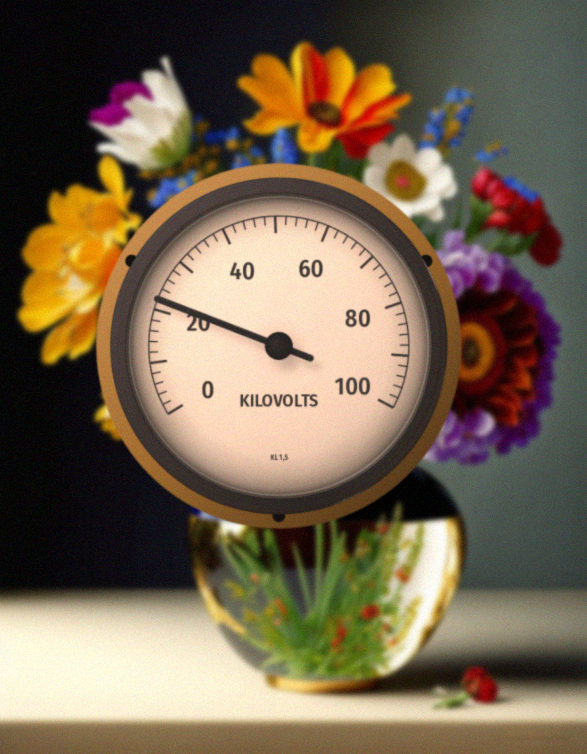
22; kV
